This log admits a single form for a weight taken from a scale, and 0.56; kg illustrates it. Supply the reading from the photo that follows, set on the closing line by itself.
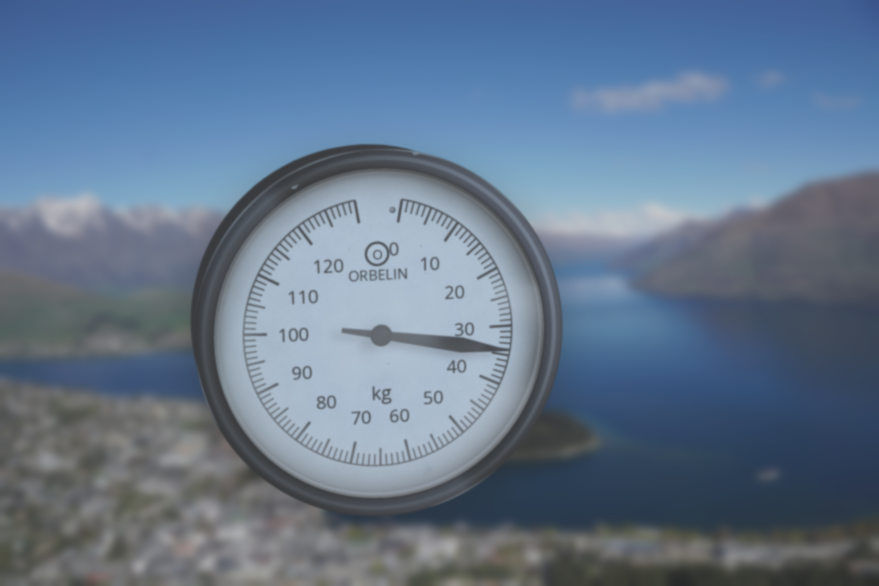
34; kg
